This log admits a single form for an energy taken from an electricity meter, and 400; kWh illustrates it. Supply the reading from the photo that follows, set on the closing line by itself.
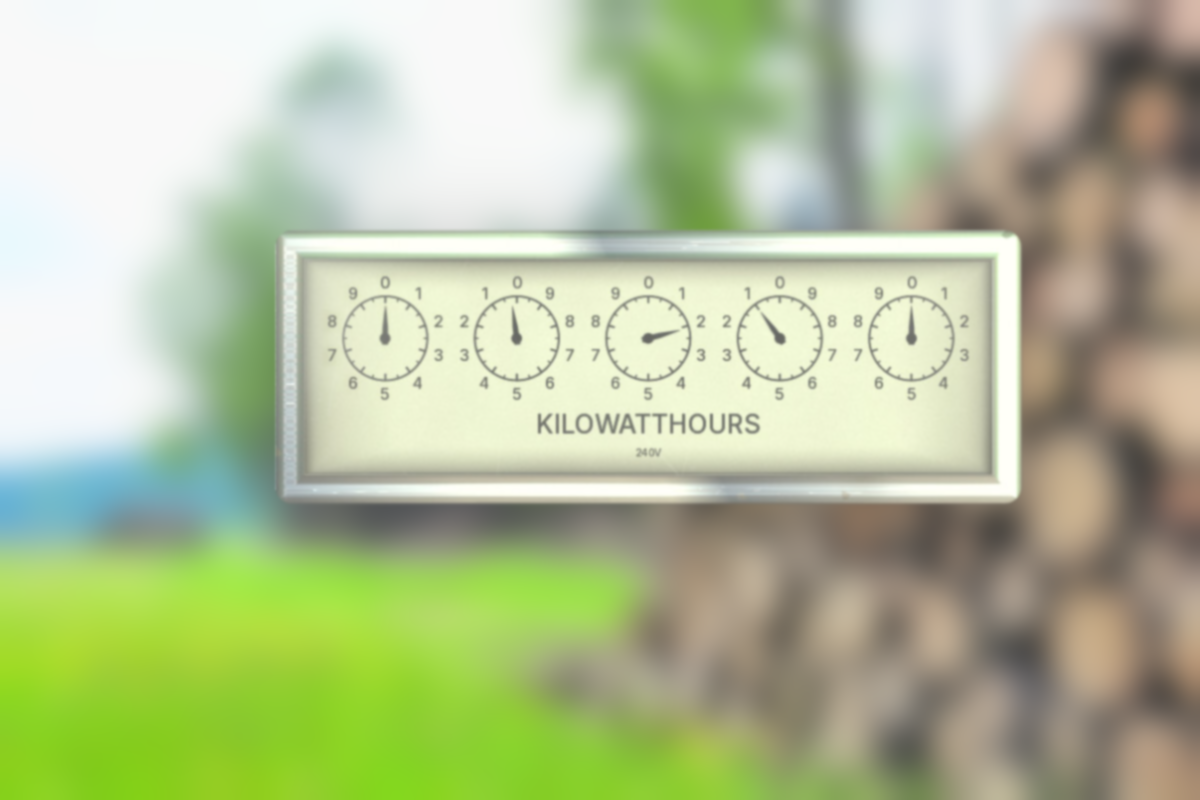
210; kWh
